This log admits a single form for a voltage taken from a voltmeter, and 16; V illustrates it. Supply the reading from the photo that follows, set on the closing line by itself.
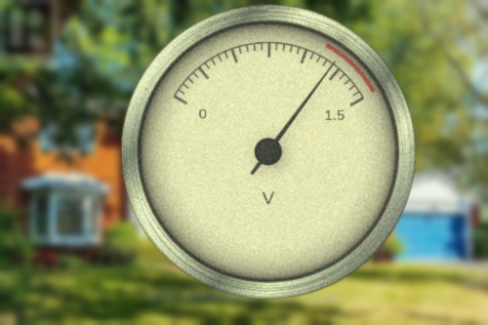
1.2; V
